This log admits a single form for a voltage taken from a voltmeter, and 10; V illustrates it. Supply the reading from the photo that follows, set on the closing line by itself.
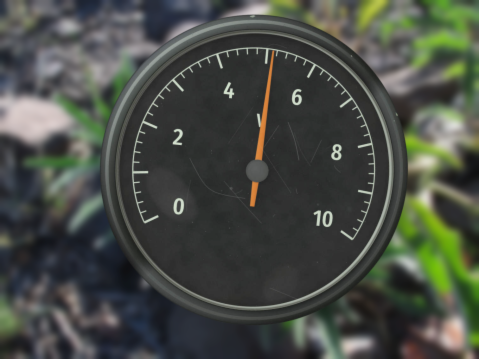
5.1; V
